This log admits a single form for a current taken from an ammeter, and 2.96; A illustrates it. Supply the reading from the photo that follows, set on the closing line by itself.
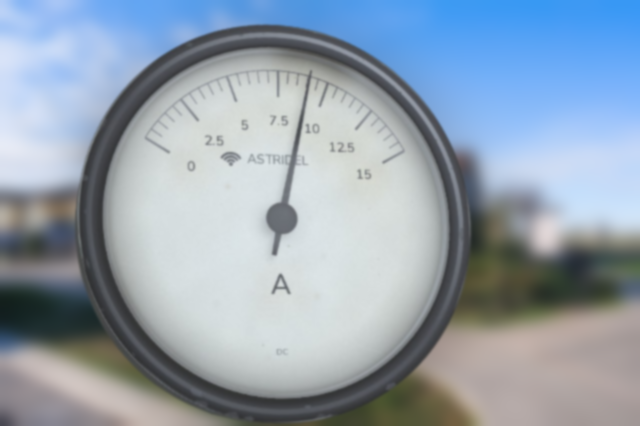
9; A
